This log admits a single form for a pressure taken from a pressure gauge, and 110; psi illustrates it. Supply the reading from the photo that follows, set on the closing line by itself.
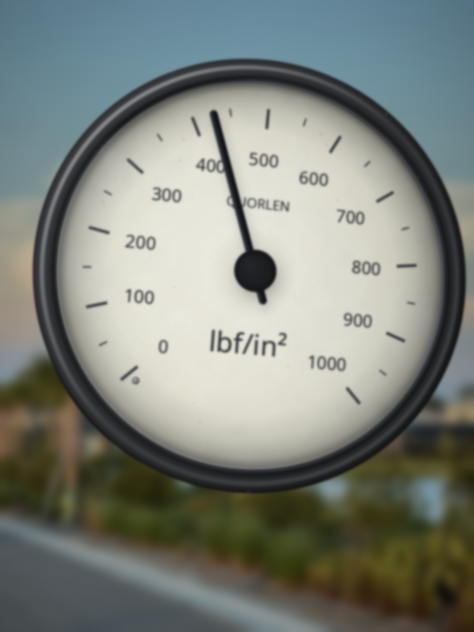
425; psi
